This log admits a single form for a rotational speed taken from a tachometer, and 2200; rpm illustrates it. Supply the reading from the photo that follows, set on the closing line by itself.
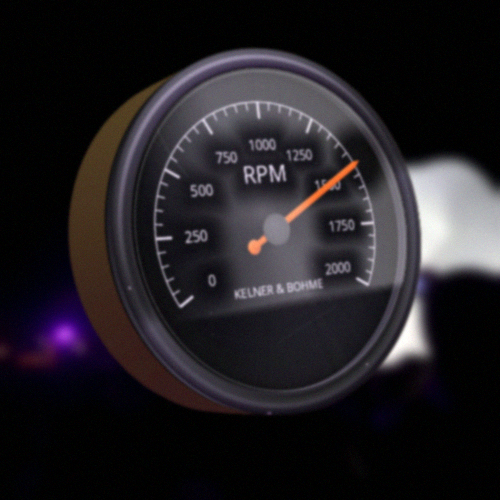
1500; rpm
